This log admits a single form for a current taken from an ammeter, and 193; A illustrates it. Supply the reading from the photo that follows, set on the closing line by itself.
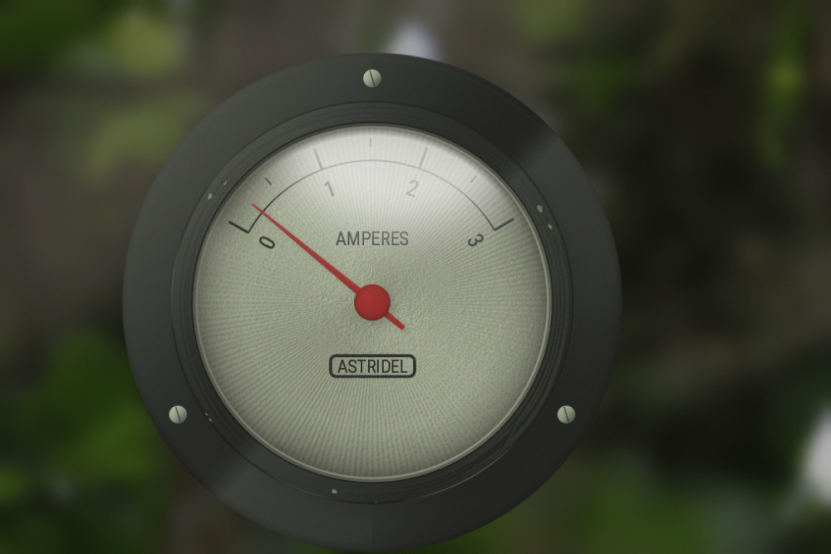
0.25; A
